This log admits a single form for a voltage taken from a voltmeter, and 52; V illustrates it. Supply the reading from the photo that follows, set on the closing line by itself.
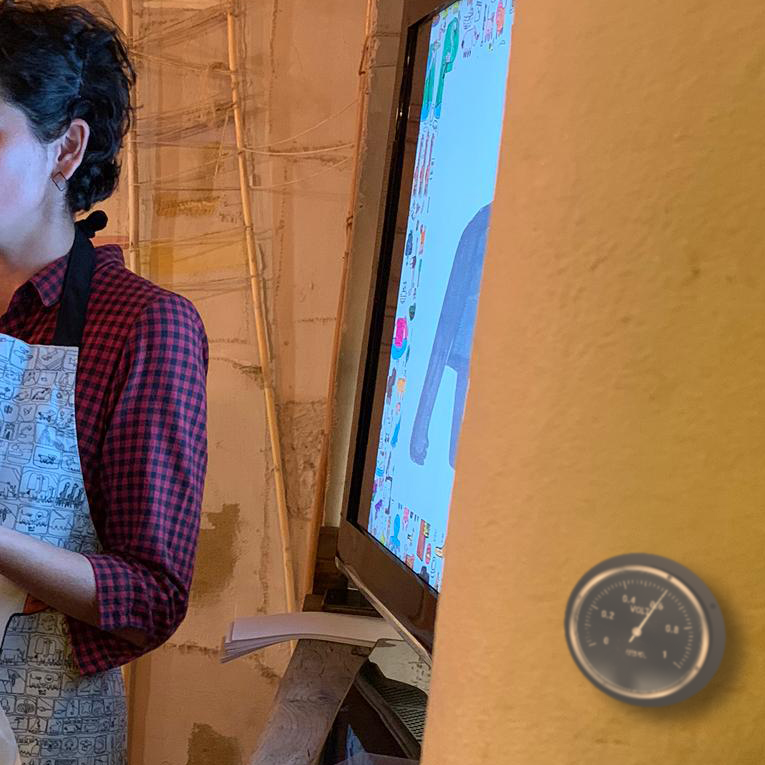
0.6; V
